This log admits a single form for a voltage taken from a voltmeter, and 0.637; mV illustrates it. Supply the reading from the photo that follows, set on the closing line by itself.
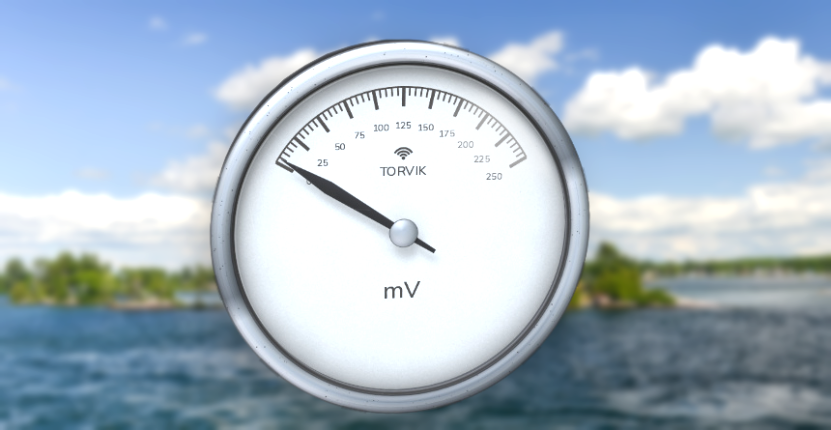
5; mV
